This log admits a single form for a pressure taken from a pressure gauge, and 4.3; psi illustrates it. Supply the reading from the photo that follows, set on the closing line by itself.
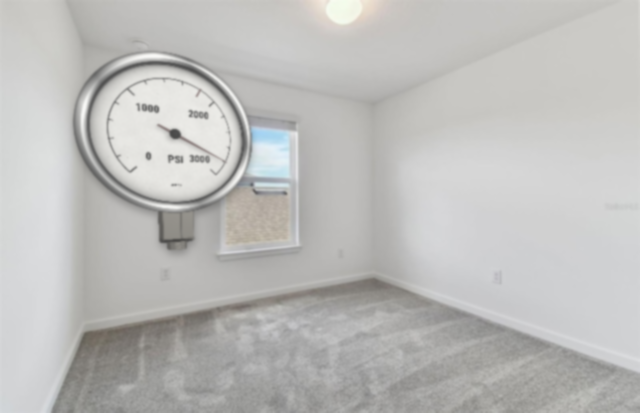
2800; psi
